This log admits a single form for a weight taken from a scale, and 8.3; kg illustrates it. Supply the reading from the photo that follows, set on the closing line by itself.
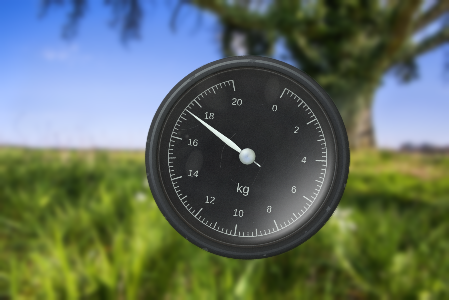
17.4; kg
